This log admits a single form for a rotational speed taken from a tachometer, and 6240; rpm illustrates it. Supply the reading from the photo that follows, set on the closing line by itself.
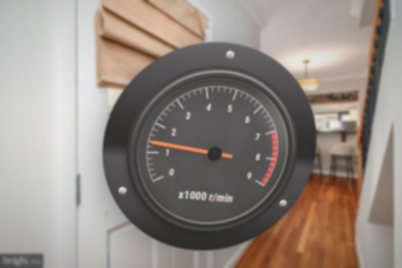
1400; rpm
